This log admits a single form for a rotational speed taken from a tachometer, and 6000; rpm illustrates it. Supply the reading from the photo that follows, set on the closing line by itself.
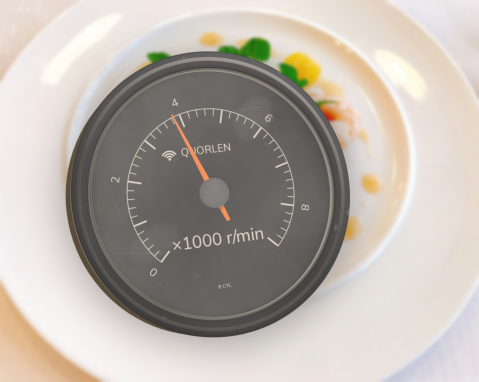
3800; rpm
